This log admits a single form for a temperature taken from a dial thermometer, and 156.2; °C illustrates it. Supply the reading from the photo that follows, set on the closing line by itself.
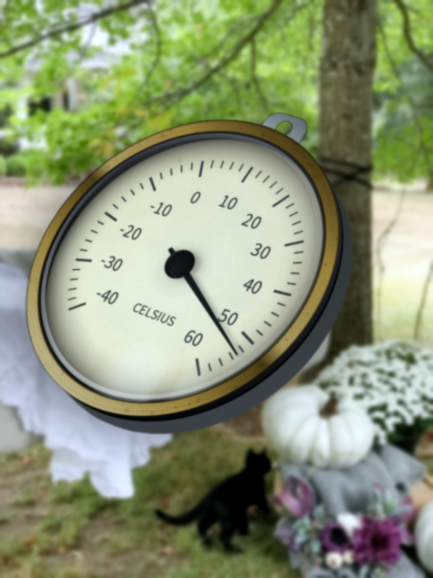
53; °C
